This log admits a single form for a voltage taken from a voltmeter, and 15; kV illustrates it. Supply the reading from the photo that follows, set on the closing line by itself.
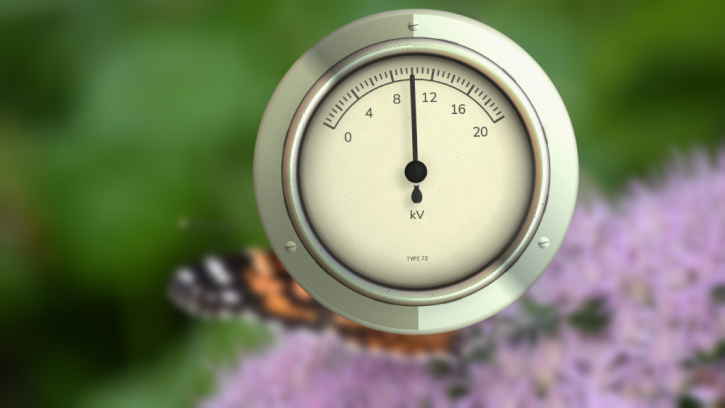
10; kV
